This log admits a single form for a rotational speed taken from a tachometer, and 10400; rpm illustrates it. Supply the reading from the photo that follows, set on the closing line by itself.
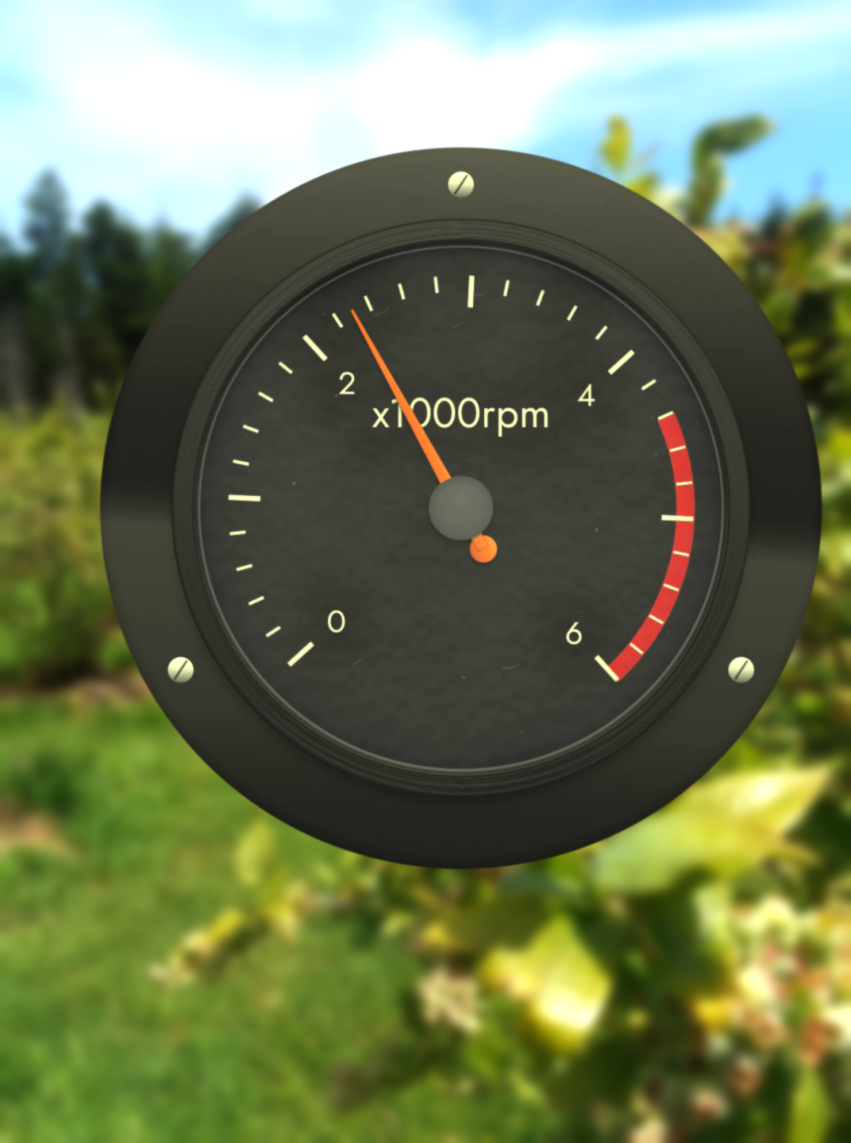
2300; rpm
